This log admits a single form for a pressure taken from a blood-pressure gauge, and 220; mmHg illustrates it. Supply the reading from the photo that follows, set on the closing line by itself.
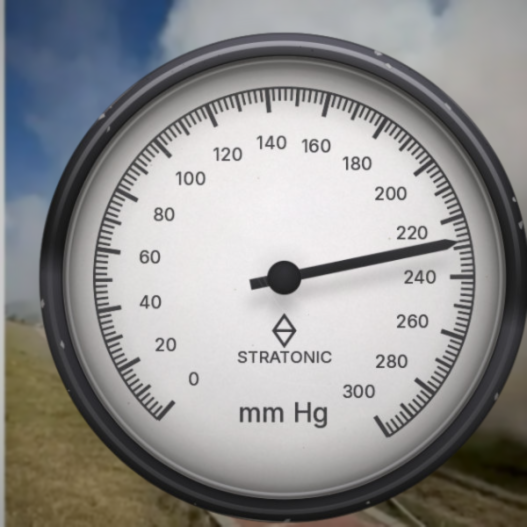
228; mmHg
